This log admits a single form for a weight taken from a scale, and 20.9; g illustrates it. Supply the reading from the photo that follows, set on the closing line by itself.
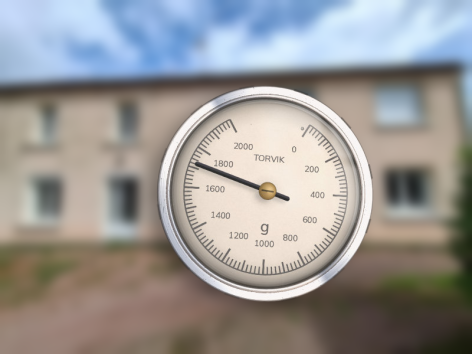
1720; g
